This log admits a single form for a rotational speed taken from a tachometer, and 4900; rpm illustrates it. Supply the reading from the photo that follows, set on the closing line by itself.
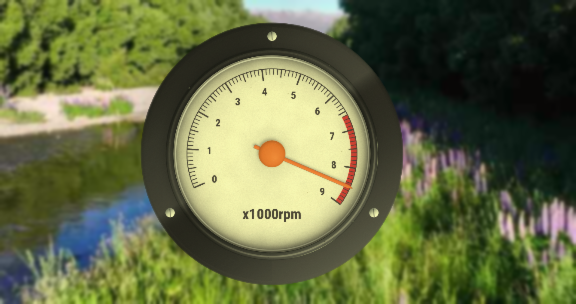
8500; rpm
